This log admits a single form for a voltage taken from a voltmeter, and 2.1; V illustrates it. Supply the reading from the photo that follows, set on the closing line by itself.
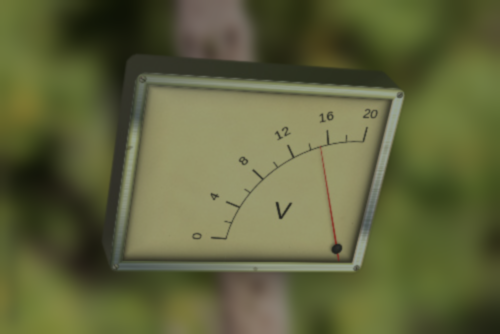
15; V
